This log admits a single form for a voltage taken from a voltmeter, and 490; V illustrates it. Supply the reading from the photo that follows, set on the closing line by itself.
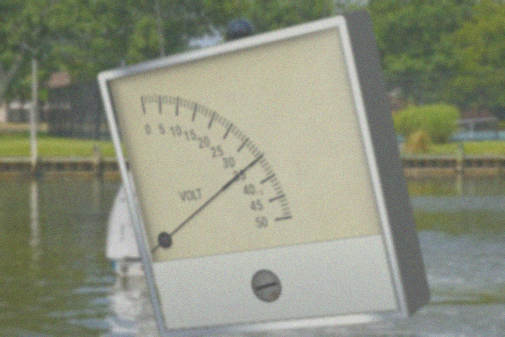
35; V
